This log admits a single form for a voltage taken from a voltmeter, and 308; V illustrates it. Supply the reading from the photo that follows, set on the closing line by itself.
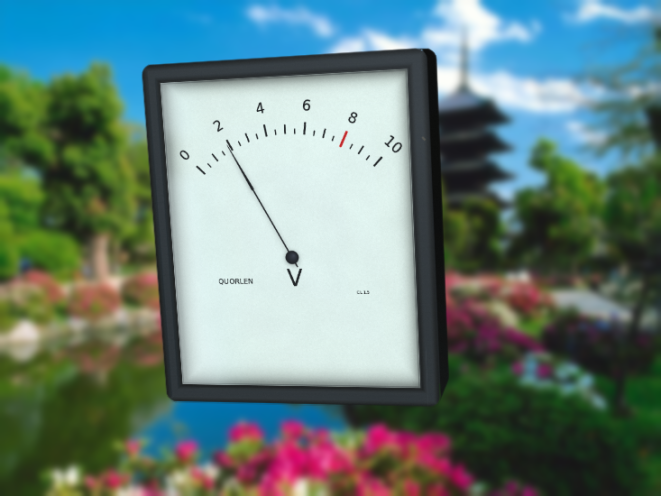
2; V
